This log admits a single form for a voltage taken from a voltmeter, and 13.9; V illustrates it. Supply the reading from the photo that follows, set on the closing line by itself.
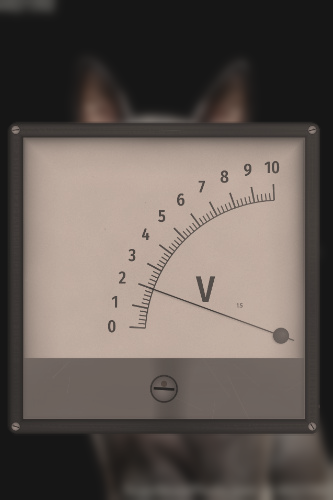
2; V
